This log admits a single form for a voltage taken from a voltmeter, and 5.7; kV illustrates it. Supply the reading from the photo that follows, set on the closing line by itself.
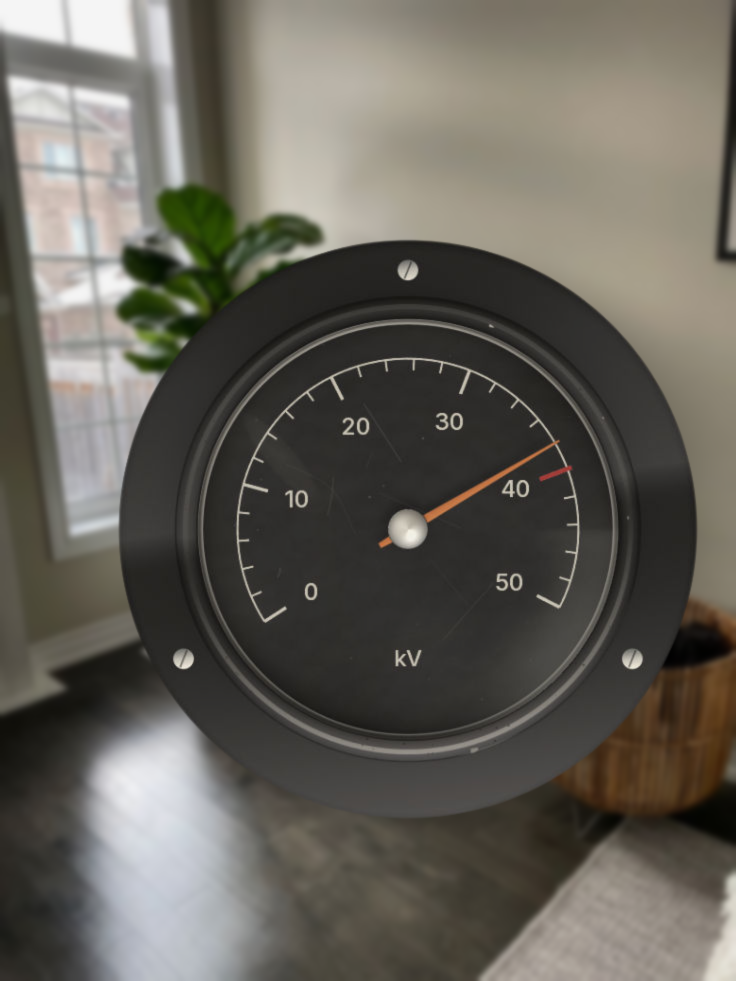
38; kV
